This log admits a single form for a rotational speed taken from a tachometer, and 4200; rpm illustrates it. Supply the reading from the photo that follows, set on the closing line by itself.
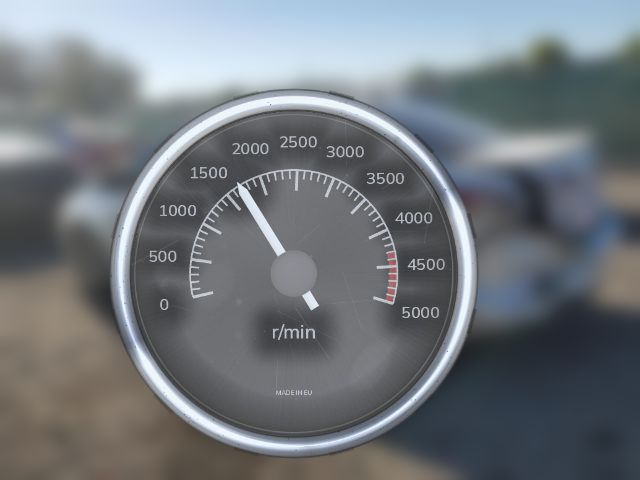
1700; rpm
